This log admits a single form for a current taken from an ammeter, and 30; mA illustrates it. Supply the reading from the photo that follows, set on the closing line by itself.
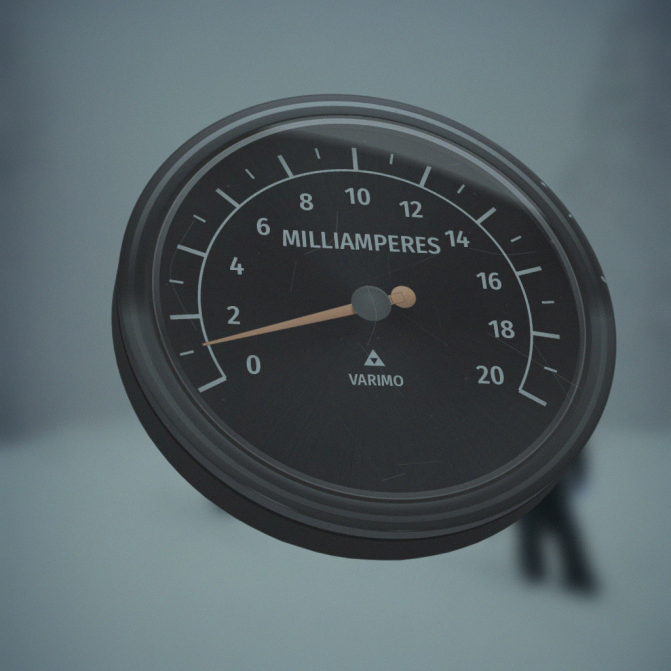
1; mA
